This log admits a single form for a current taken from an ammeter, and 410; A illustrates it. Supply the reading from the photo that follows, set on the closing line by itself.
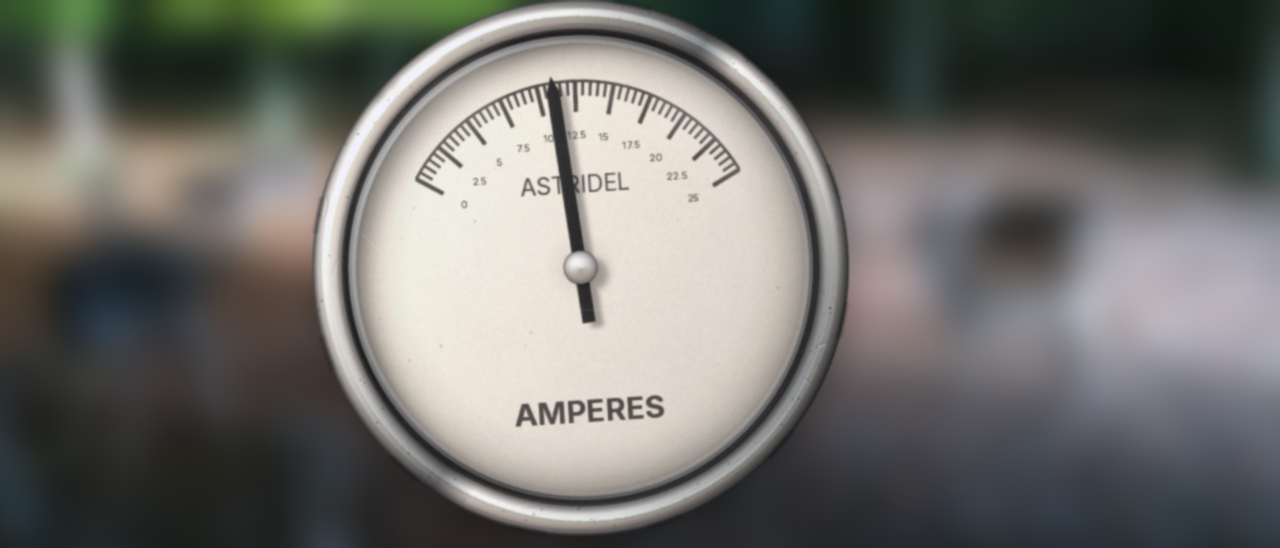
11; A
